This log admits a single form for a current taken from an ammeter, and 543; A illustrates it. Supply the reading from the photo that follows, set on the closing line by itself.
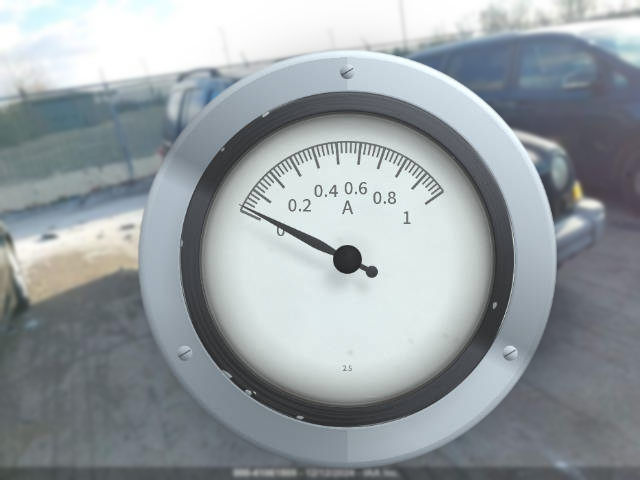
0.02; A
